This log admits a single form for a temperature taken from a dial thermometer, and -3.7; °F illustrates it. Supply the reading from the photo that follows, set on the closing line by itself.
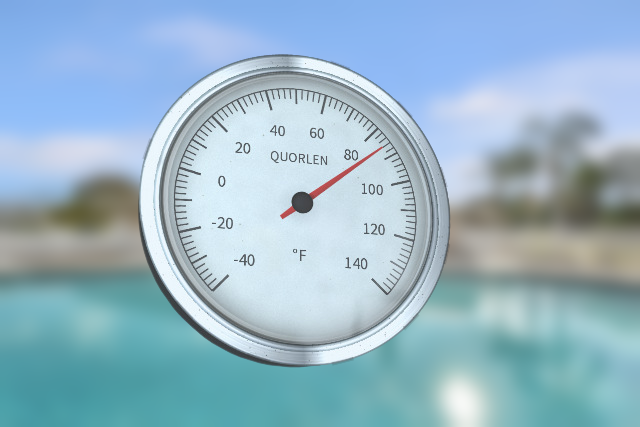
86; °F
